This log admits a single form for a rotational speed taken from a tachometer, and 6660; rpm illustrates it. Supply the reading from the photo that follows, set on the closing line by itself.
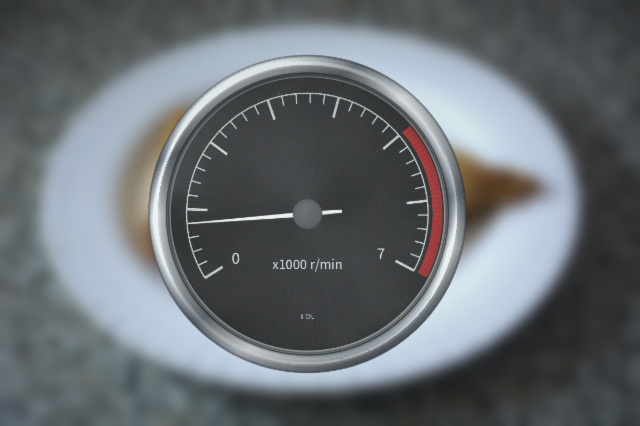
800; rpm
